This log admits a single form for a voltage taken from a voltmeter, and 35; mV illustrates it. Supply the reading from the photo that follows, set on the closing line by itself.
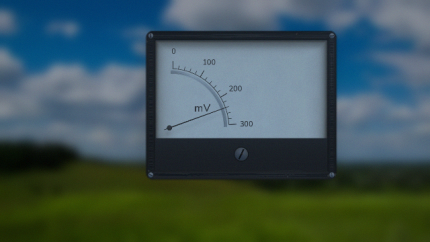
240; mV
